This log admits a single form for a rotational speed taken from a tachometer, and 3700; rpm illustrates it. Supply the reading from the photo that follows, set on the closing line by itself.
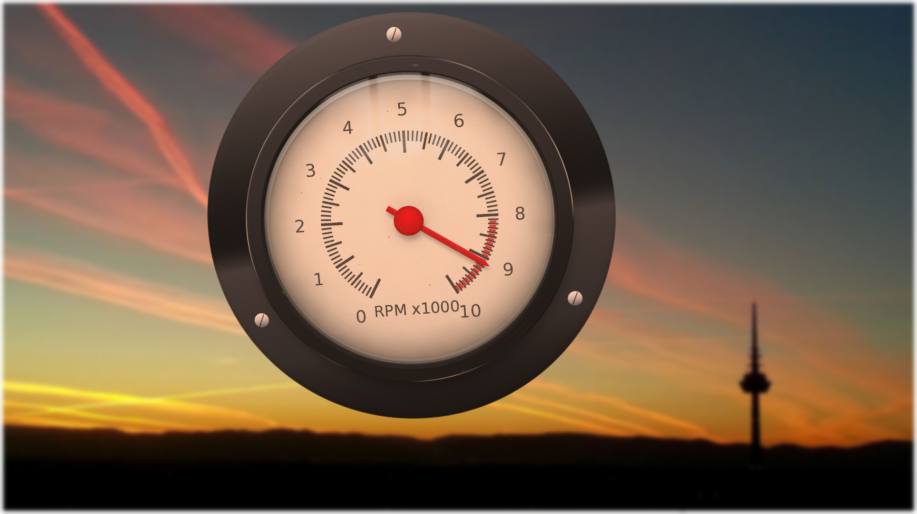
9100; rpm
